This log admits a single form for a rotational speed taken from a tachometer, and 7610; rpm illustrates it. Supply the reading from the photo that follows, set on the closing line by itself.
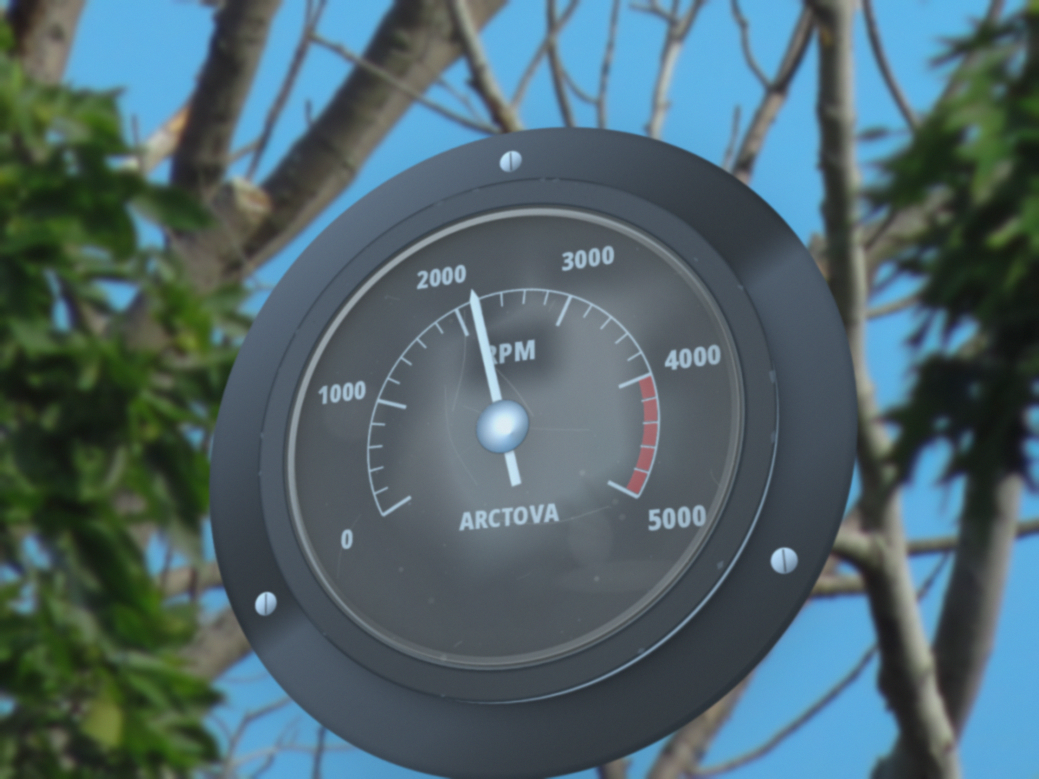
2200; rpm
